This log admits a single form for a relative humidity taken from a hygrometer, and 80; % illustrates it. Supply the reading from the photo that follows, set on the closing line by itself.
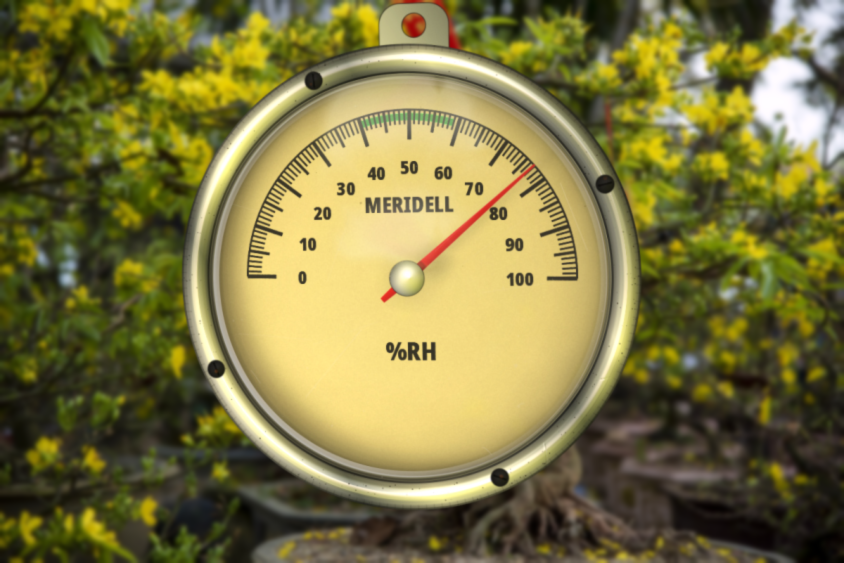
77; %
